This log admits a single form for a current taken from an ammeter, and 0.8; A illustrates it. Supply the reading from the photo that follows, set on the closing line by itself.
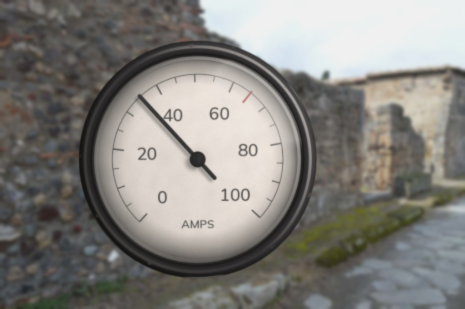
35; A
